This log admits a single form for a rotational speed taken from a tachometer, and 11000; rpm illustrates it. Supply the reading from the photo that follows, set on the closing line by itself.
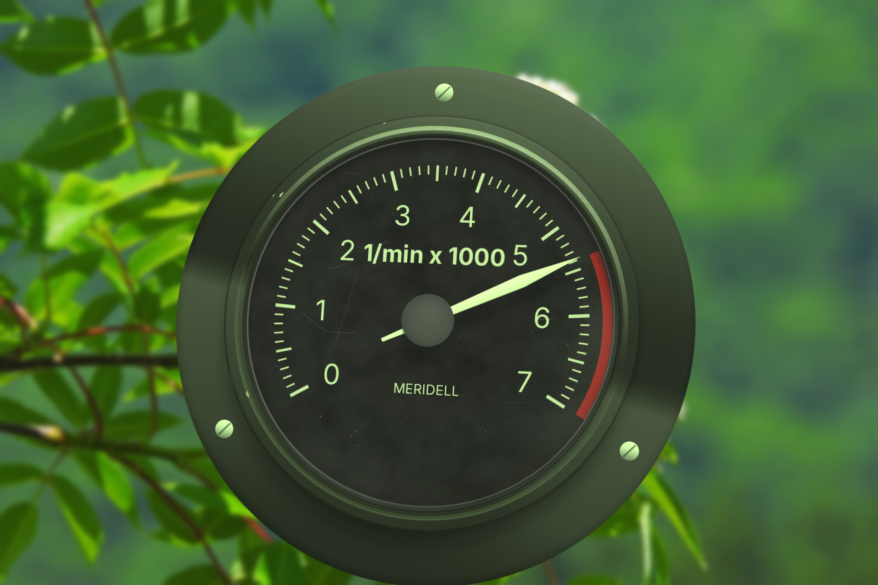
5400; rpm
